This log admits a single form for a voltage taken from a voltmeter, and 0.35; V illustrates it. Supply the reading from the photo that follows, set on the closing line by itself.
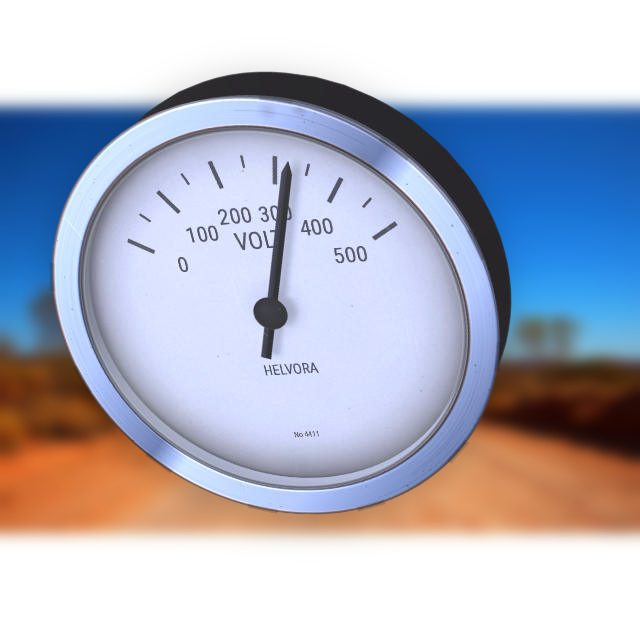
325; V
